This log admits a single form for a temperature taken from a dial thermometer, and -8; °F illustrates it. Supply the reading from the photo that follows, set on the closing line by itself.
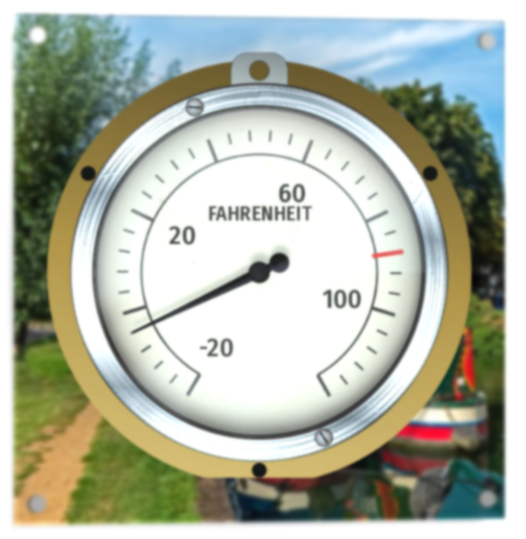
-4; °F
